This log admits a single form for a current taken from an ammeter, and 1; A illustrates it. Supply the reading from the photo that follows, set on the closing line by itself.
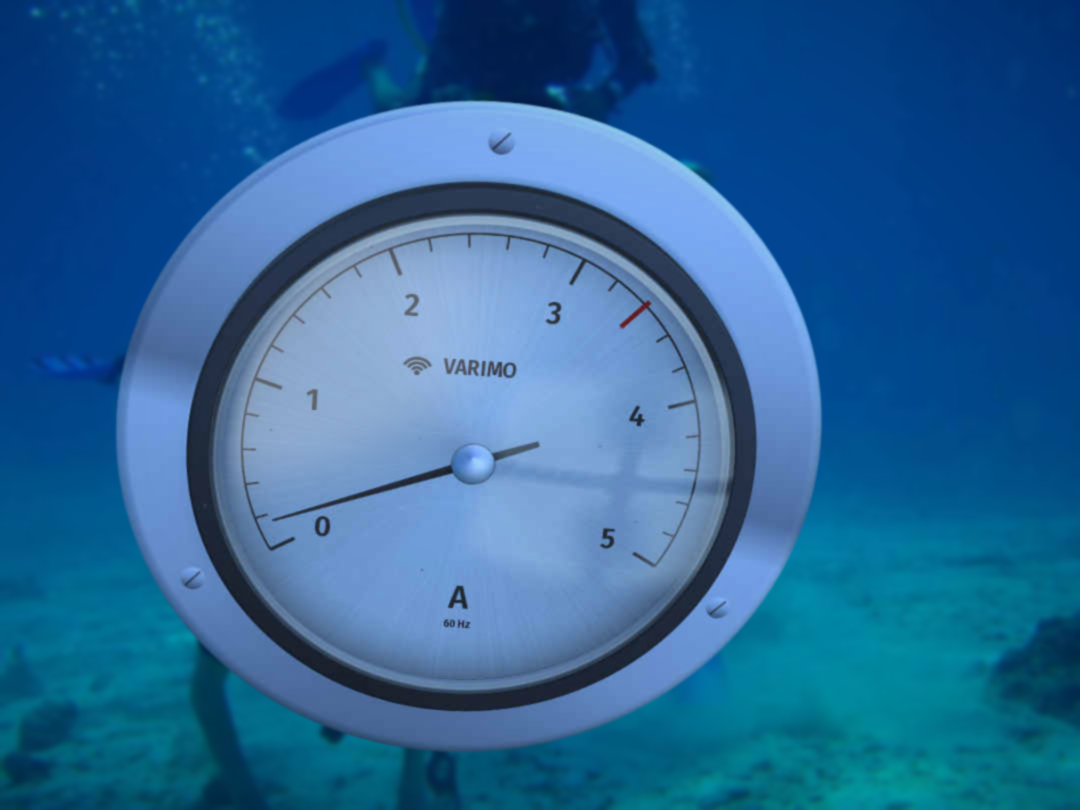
0.2; A
